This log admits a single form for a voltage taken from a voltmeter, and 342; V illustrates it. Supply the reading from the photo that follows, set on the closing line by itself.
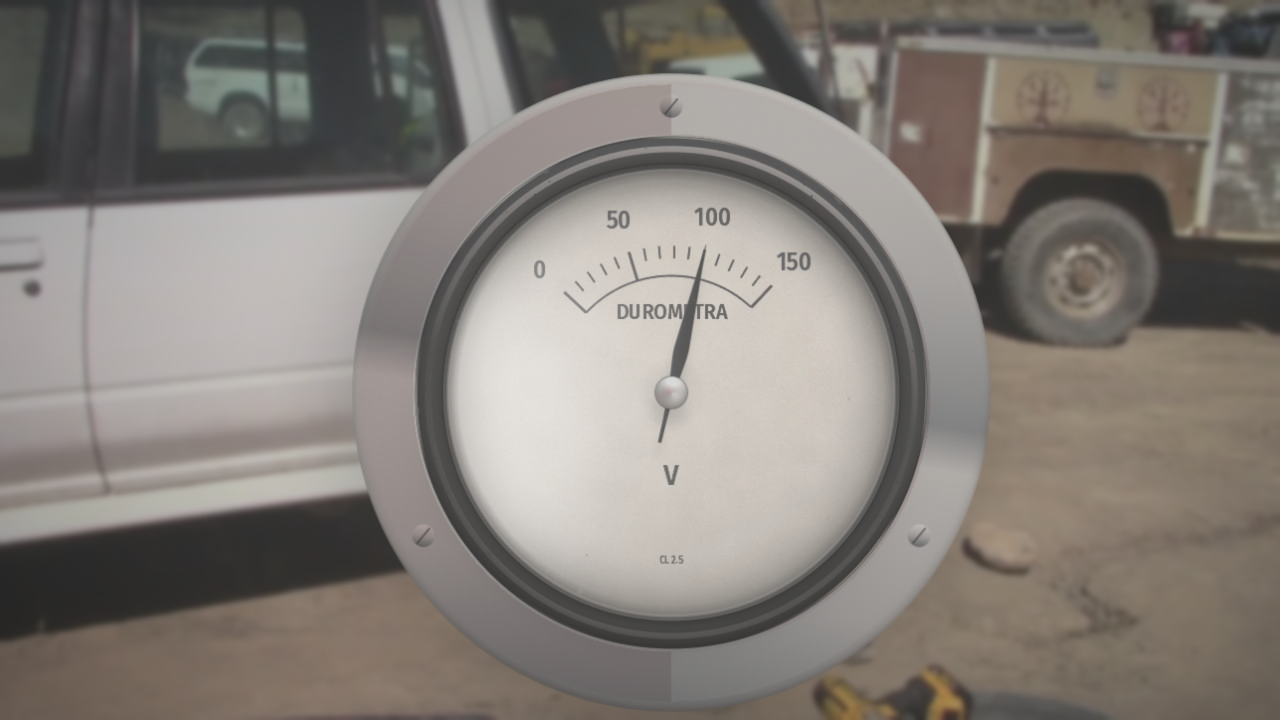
100; V
